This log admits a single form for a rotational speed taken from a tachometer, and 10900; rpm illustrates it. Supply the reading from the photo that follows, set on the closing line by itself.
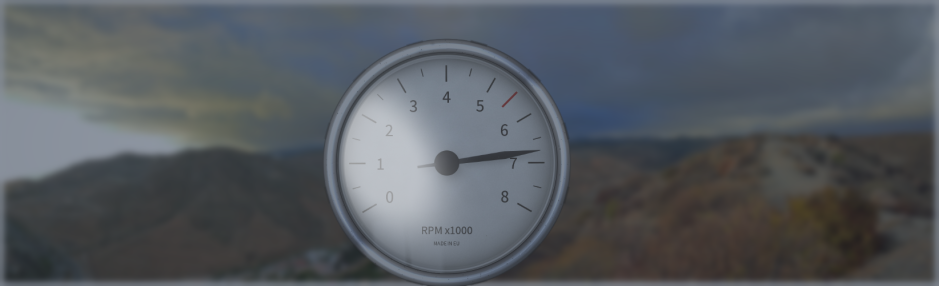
6750; rpm
